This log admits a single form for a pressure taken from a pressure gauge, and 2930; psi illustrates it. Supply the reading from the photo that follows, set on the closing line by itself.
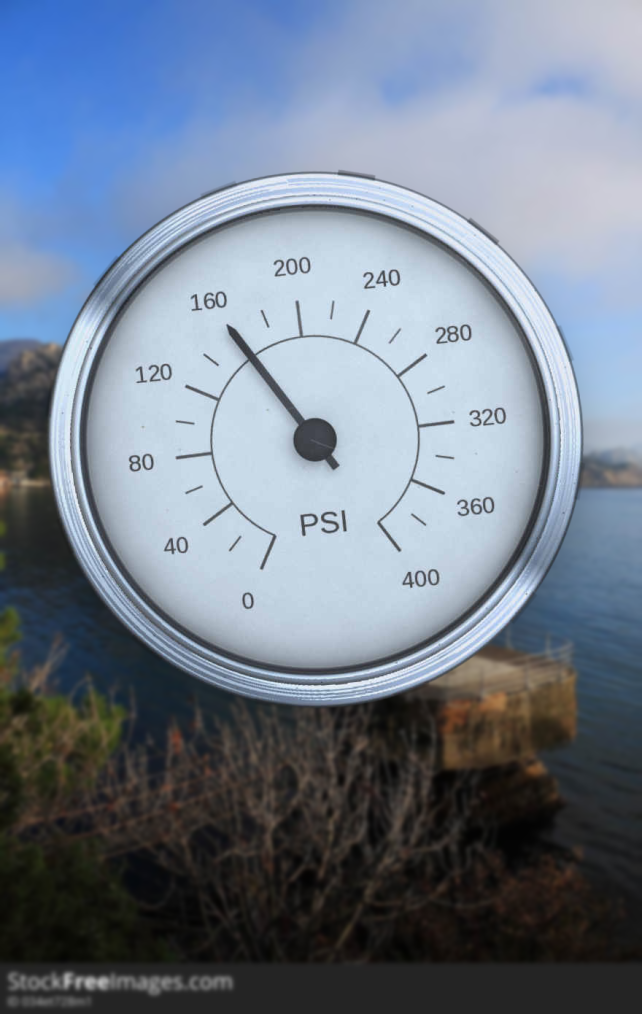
160; psi
